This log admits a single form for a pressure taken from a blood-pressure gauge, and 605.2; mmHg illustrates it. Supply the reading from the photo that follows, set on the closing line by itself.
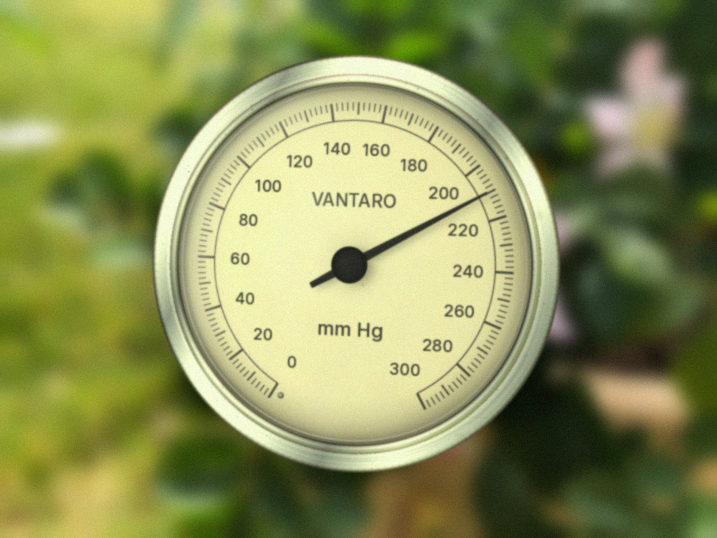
210; mmHg
